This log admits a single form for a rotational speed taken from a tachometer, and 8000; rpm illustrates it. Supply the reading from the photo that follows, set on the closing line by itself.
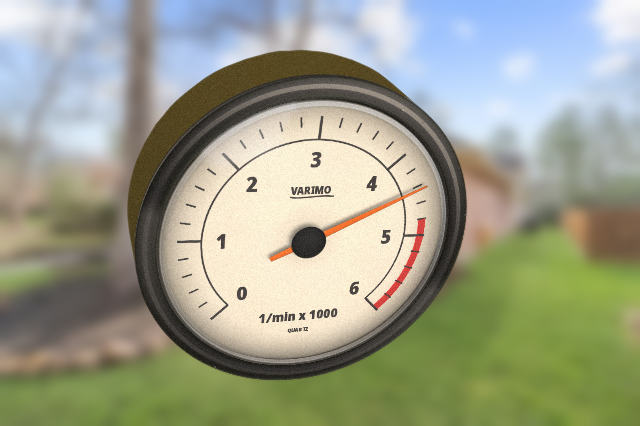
4400; rpm
